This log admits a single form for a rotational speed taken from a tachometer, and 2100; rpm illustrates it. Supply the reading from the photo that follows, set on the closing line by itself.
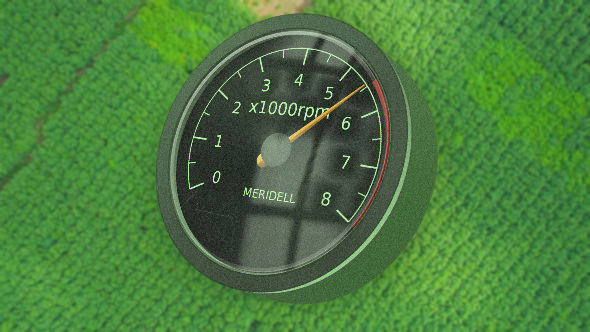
5500; rpm
